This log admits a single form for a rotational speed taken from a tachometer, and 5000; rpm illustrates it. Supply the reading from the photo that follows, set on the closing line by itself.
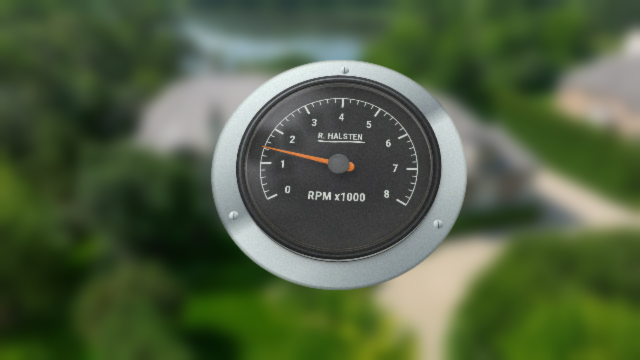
1400; rpm
